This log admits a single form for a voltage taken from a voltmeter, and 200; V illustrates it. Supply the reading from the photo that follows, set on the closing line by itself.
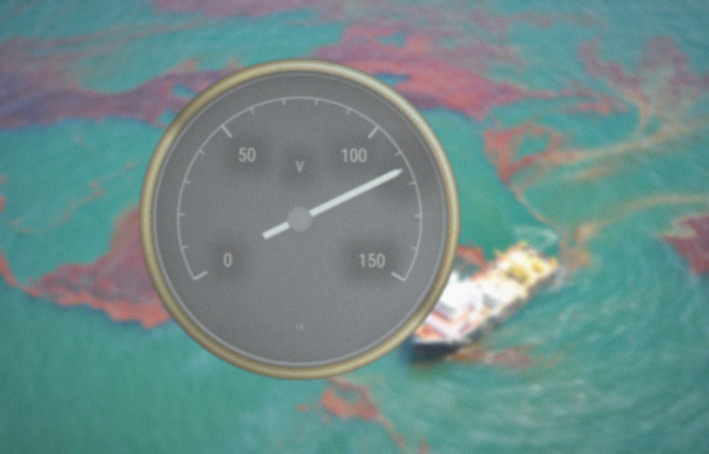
115; V
